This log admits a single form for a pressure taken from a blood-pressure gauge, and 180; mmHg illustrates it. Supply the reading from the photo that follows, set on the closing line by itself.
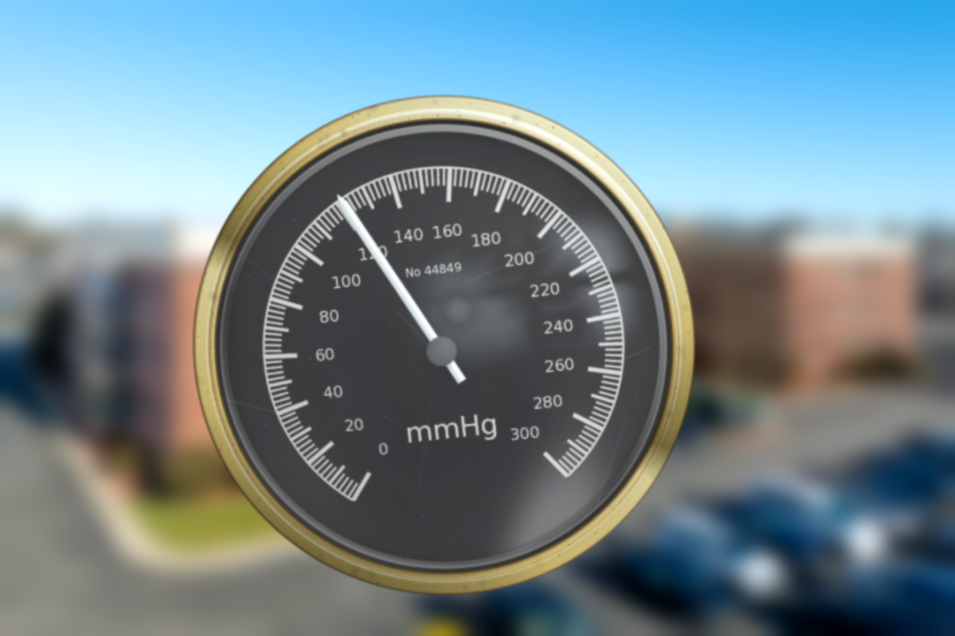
122; mmHg
